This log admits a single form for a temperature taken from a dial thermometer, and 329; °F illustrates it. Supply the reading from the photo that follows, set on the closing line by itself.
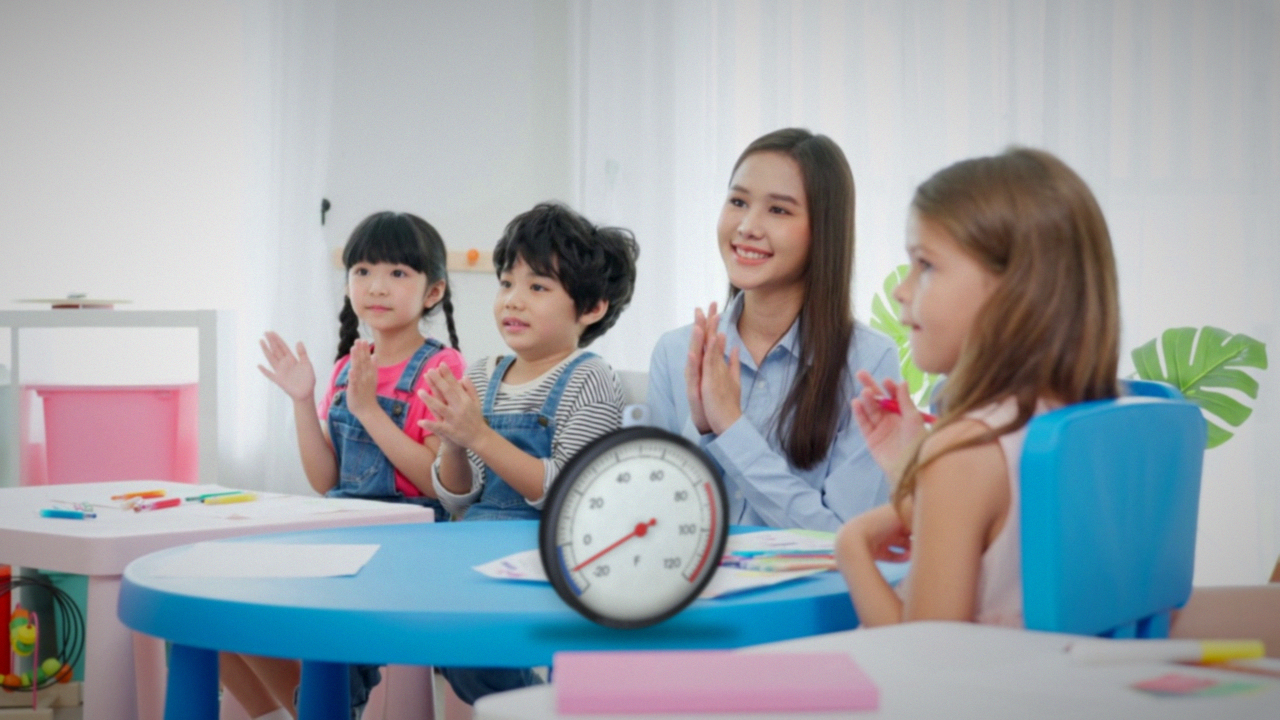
-10; °F
